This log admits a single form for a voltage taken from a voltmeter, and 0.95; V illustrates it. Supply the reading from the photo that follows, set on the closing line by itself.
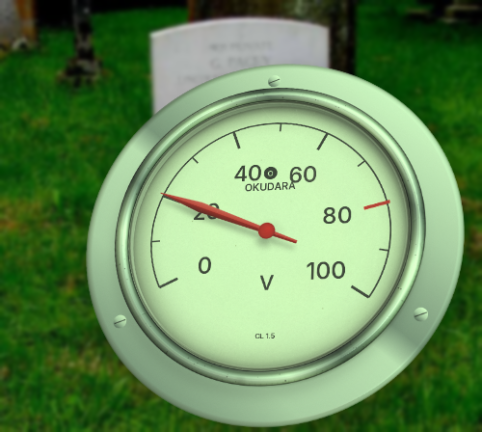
20; V
